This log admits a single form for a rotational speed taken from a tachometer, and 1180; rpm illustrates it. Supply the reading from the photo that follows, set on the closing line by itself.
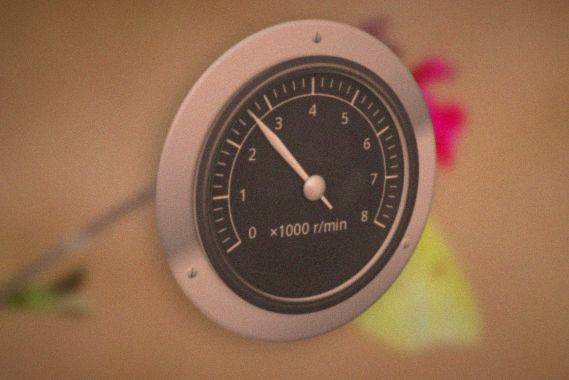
2600; rpm
